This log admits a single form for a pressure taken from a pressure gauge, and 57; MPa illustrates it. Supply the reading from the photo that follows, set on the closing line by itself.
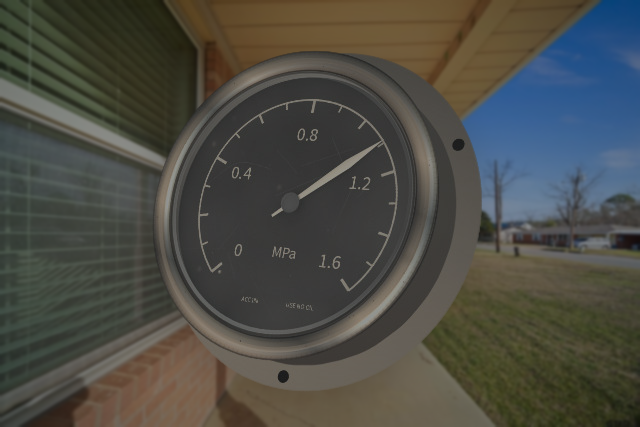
1.1; MPa
